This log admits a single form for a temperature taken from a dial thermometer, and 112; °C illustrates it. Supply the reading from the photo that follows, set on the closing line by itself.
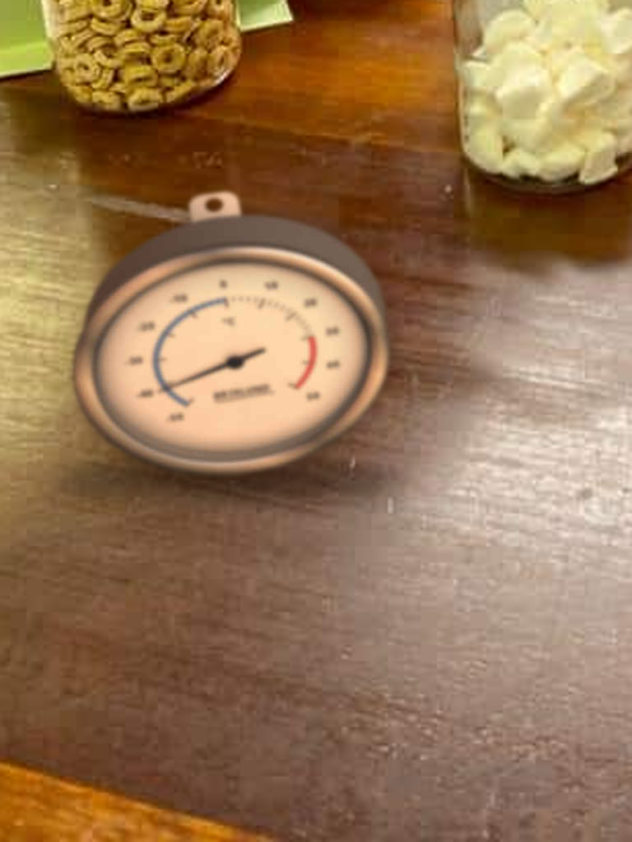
-40; °C
